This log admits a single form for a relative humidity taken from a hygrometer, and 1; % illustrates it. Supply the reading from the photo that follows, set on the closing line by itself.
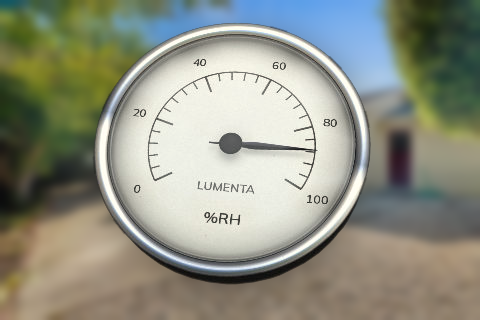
88; %
